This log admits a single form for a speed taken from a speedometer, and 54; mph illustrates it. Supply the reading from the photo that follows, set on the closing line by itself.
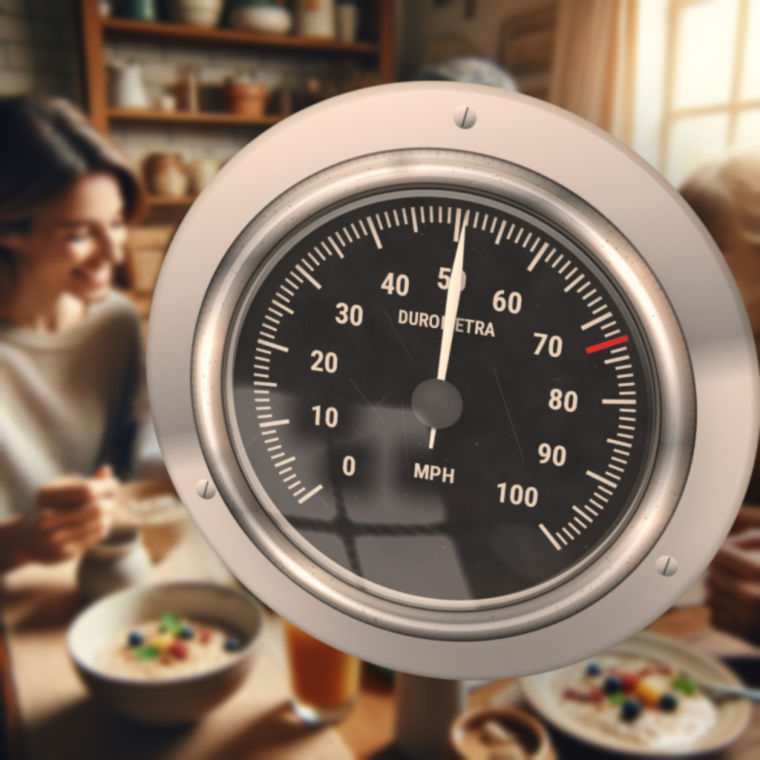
51; mph
